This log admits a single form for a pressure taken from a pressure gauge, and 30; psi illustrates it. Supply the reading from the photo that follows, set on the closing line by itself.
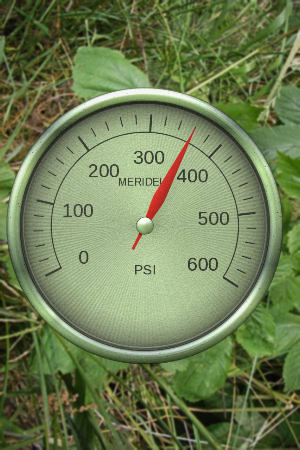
360; psi
